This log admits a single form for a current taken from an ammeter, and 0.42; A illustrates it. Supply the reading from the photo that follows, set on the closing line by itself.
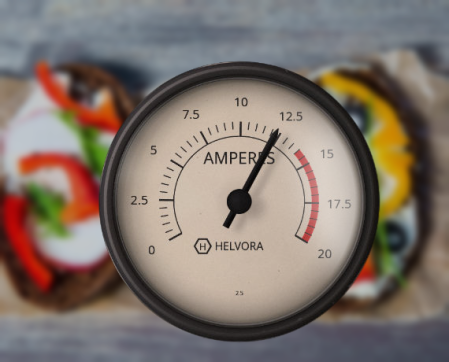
12.25; A
